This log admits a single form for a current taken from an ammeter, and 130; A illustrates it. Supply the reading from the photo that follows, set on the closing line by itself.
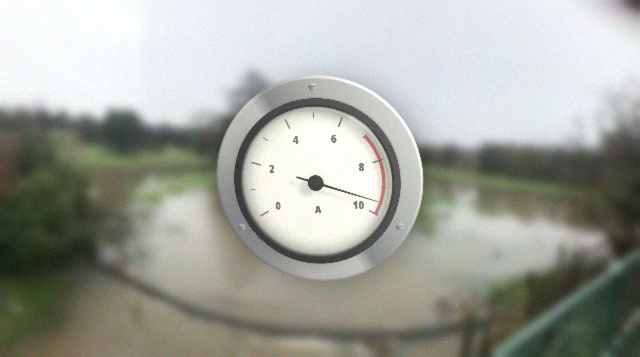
9.5; A
